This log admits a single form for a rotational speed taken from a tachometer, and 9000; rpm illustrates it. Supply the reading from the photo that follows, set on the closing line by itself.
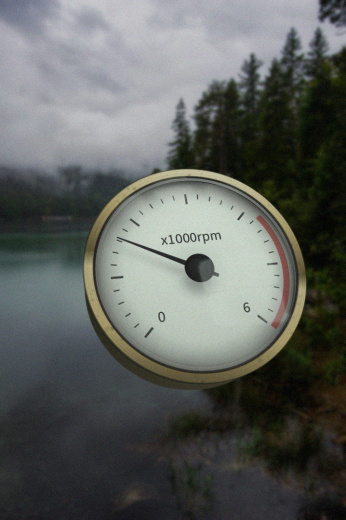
1600; rpm
